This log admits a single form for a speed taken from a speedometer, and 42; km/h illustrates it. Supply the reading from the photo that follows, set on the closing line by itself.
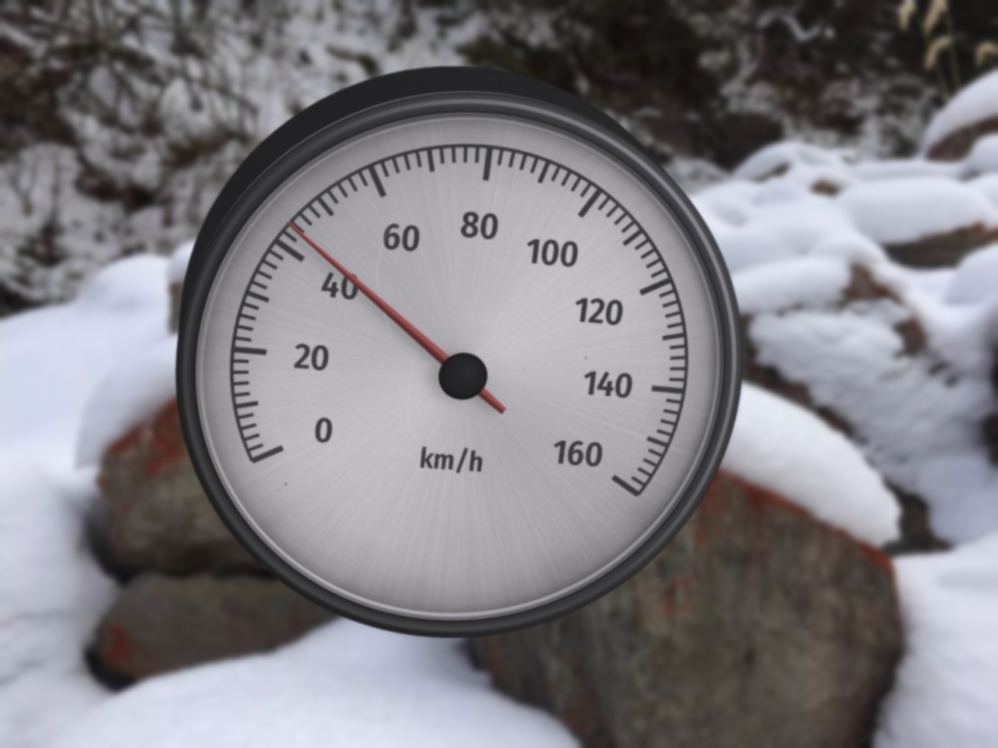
44; km/h
